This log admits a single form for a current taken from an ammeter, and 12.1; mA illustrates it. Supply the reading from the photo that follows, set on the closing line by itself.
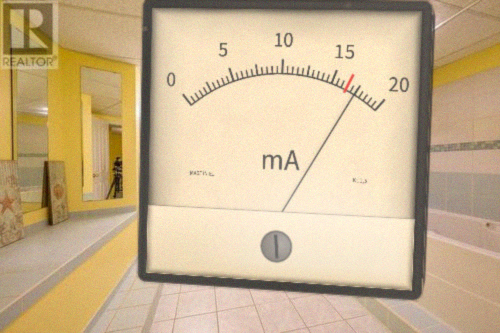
17.5; mA
